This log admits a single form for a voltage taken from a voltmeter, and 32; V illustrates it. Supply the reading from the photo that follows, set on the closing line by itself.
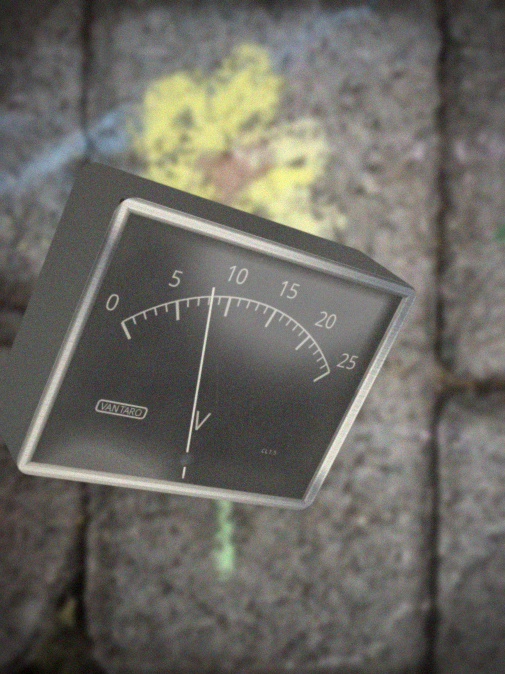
8; V
